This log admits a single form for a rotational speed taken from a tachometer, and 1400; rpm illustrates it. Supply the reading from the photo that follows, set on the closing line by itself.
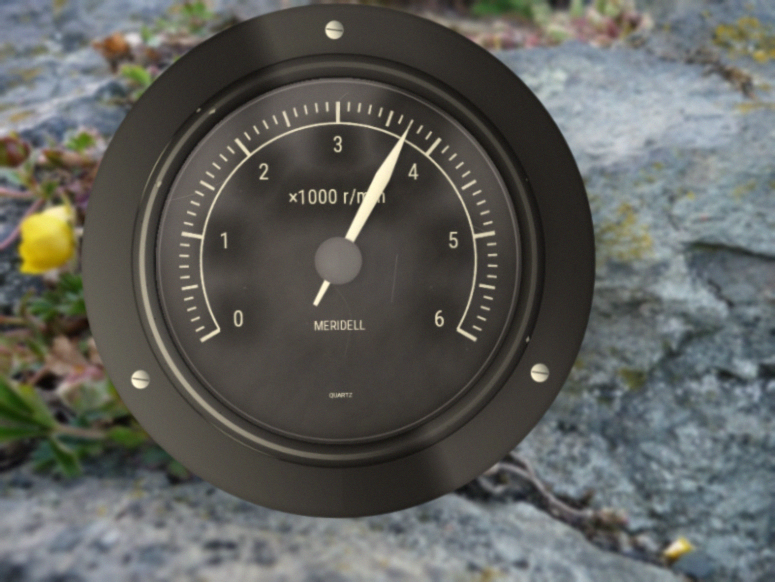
3700; rpm
